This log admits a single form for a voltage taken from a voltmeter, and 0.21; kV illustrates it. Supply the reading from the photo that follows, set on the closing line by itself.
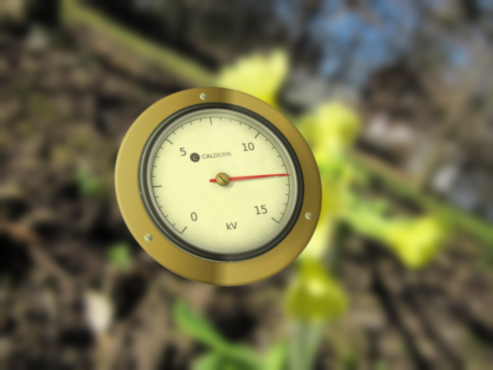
12.5; kV
